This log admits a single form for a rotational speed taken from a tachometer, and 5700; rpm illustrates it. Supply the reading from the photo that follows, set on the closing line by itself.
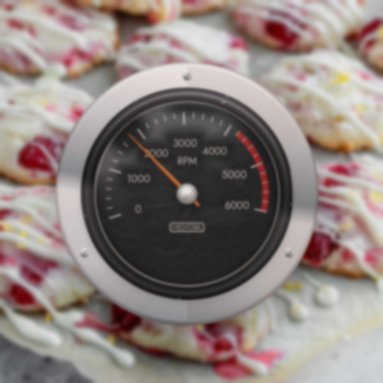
1800; rpm
